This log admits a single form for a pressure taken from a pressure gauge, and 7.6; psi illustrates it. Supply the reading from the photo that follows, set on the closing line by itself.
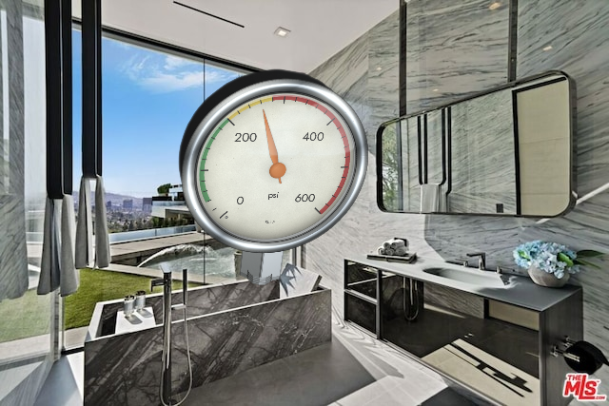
260; psi
